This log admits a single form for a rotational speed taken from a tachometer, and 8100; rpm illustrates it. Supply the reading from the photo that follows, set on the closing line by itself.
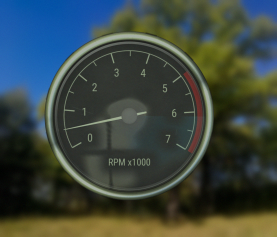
500; rpm
